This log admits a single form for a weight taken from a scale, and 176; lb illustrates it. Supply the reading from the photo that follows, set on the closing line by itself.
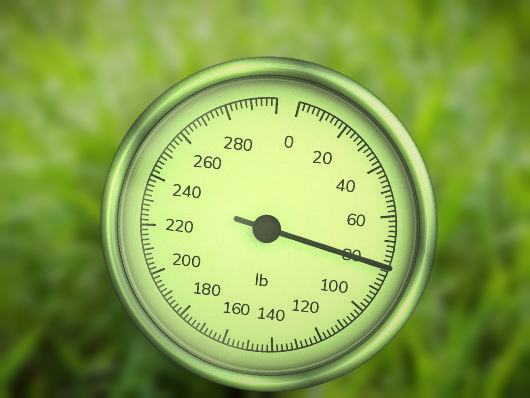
80; lb
